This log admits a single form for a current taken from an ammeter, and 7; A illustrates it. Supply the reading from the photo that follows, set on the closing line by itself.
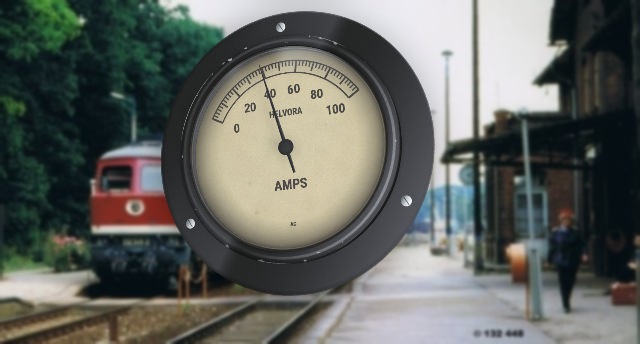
40; A
